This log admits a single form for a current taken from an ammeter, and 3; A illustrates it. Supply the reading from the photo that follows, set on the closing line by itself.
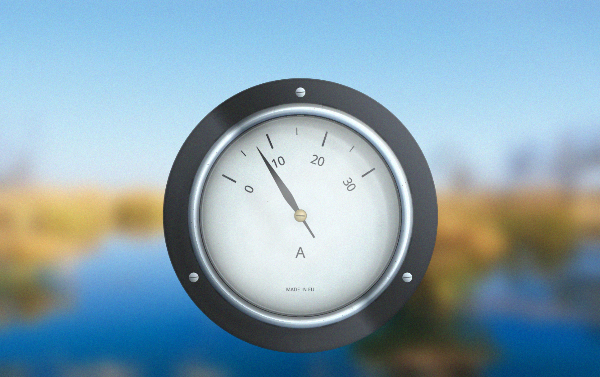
7.5; A
